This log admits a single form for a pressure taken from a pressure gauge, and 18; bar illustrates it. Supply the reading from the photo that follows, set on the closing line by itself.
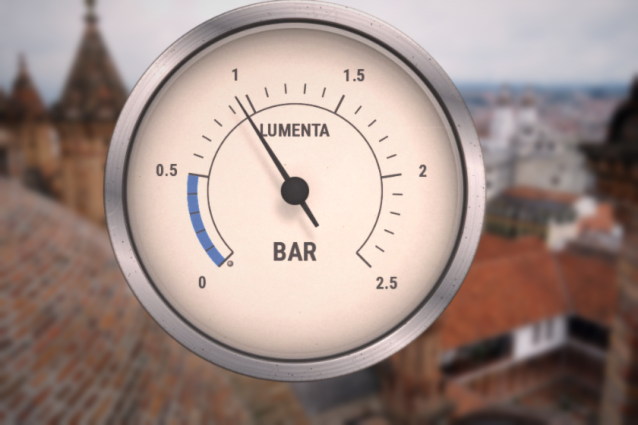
0.95; bar
